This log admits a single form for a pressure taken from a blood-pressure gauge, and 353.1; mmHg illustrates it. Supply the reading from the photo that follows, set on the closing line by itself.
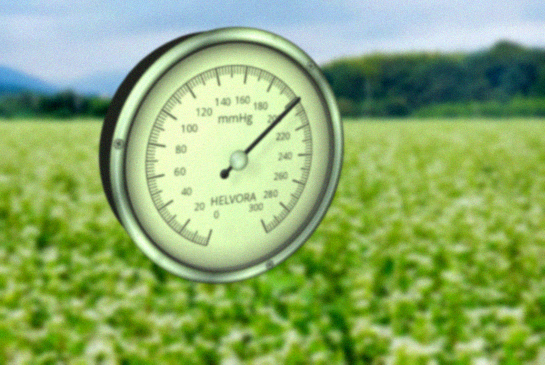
200; mmHg
